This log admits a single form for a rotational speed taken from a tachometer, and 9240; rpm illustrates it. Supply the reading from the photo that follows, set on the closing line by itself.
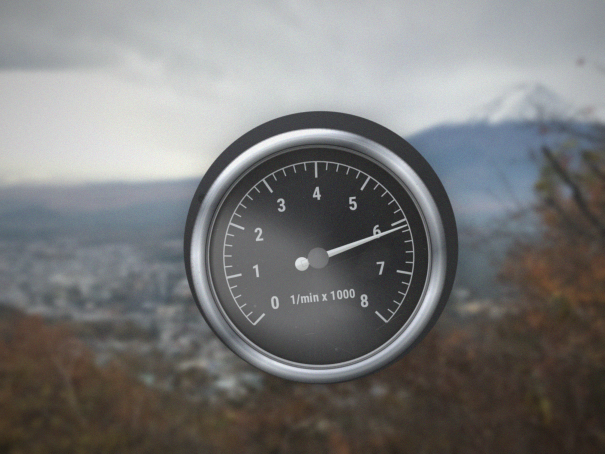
6100; rpm
